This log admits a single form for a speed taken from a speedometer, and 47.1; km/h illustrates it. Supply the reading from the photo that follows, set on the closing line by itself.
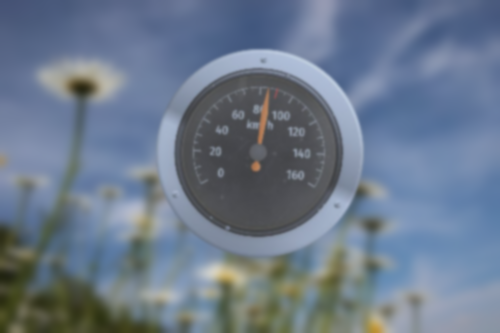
85; km/h
